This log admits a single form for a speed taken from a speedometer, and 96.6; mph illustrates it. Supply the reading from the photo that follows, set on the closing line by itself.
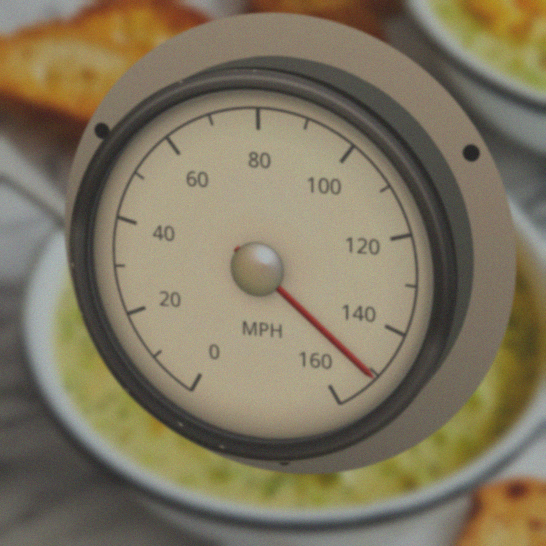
150; mph
